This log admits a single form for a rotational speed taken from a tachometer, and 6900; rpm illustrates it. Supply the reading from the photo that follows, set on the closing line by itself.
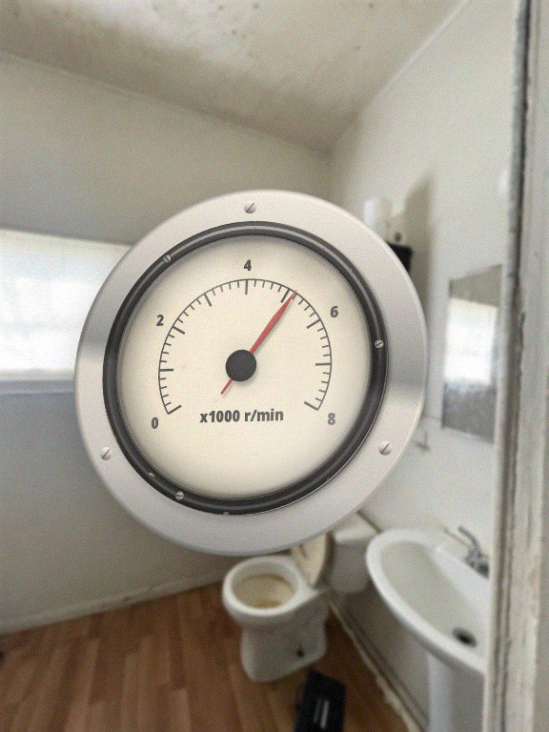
5200; rpm
